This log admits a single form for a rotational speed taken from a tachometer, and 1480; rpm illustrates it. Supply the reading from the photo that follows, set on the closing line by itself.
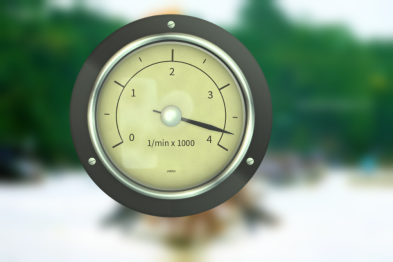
3750; rpm
